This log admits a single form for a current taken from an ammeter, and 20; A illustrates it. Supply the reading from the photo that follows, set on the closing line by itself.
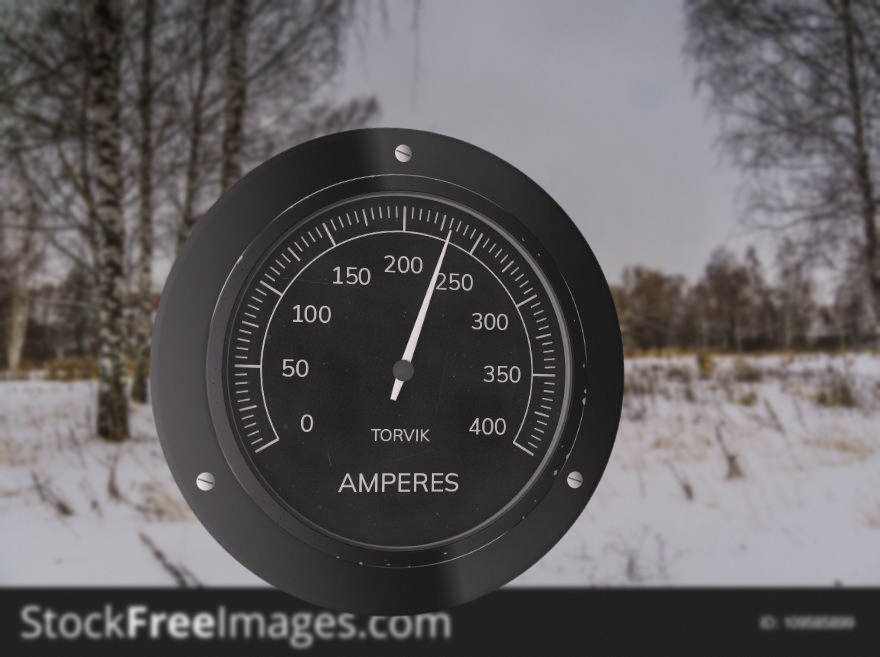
230; A
